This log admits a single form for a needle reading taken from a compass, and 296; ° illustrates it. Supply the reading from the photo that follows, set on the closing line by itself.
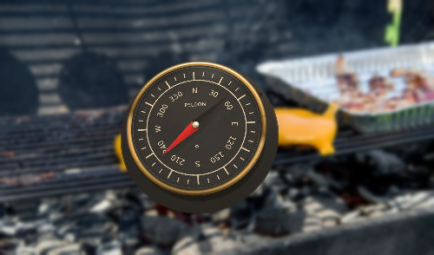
230; °
